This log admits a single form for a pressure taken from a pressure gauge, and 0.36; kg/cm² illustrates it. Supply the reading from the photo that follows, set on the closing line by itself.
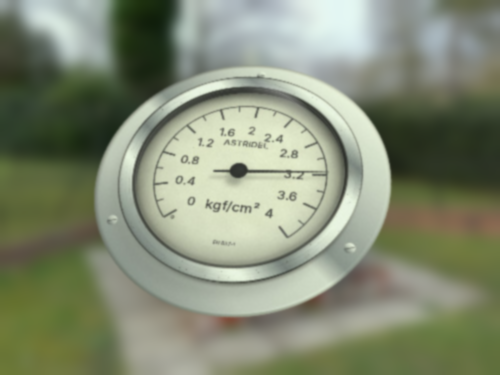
3.2; kg/cm²
